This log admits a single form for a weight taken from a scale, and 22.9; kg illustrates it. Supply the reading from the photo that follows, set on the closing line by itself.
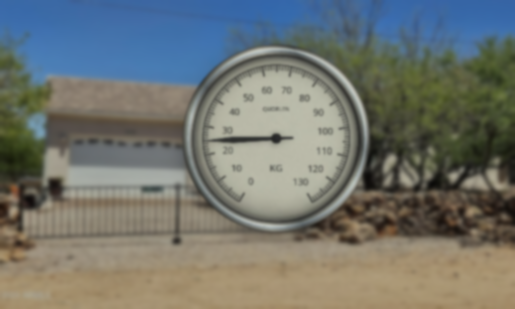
25; kg
